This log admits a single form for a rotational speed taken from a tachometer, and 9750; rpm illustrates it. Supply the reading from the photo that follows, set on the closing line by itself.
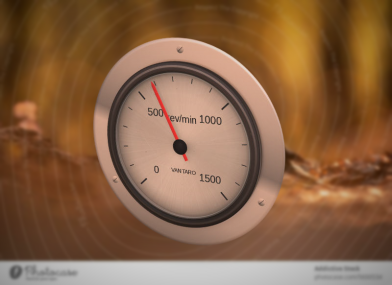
600; rpm
